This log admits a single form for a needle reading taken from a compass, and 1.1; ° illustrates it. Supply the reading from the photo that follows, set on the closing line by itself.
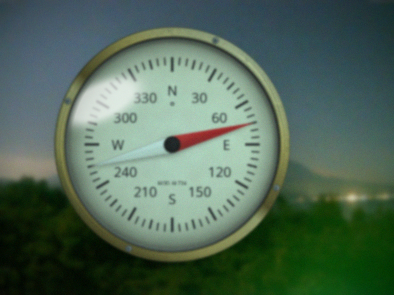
75; °
